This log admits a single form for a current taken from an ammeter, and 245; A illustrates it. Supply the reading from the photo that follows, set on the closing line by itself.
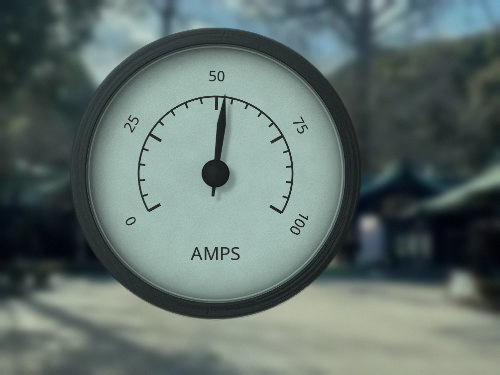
52.5; A
